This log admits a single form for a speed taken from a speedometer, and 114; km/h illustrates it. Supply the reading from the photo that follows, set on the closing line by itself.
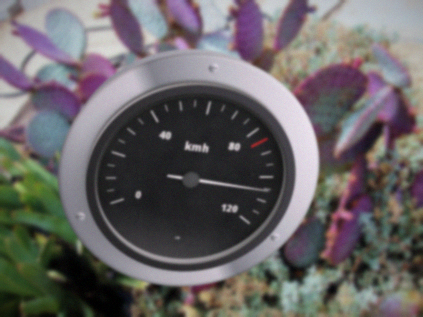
105; km/h
